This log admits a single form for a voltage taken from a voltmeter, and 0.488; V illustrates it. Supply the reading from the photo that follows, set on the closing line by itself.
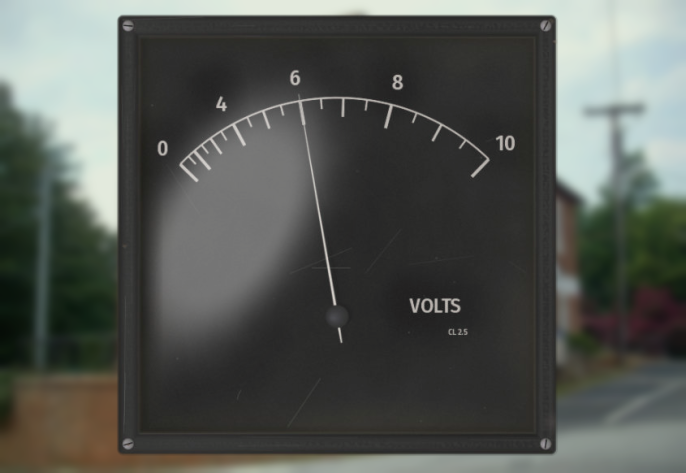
6; V
